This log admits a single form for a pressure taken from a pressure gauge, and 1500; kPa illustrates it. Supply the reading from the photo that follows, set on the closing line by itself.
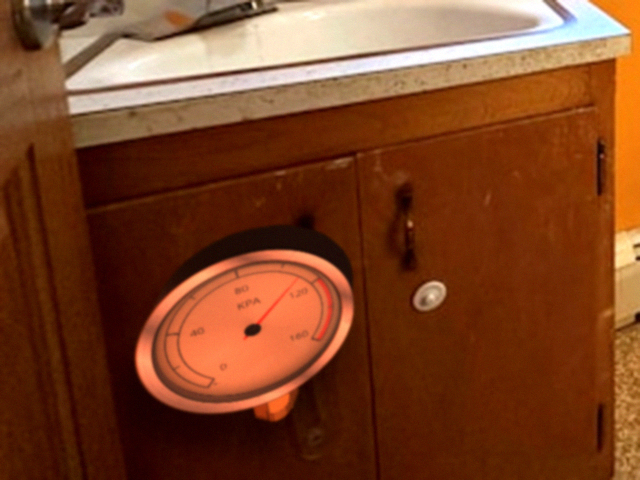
110; kPa
